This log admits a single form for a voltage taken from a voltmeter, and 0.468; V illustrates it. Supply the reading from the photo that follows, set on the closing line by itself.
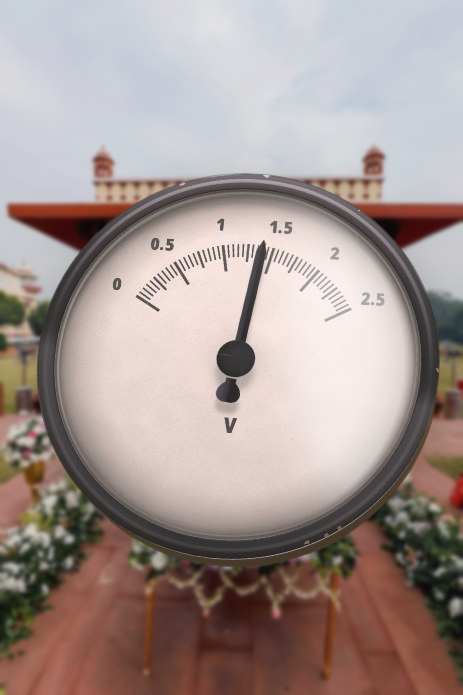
1.4; V
